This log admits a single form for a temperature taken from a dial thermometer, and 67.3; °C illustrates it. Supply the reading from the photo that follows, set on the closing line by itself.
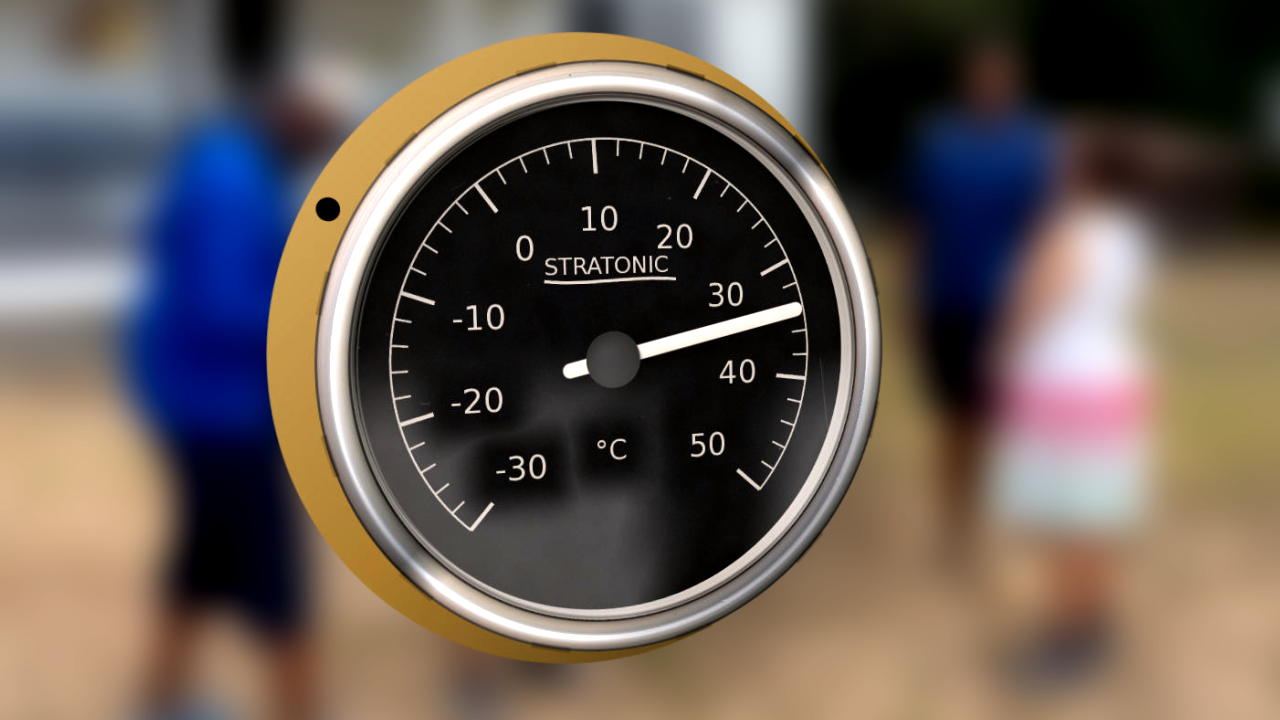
34; °C
